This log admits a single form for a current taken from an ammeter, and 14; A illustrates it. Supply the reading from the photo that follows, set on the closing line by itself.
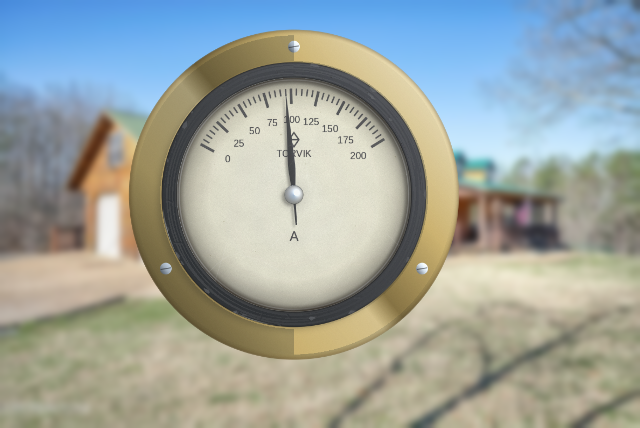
95; A
